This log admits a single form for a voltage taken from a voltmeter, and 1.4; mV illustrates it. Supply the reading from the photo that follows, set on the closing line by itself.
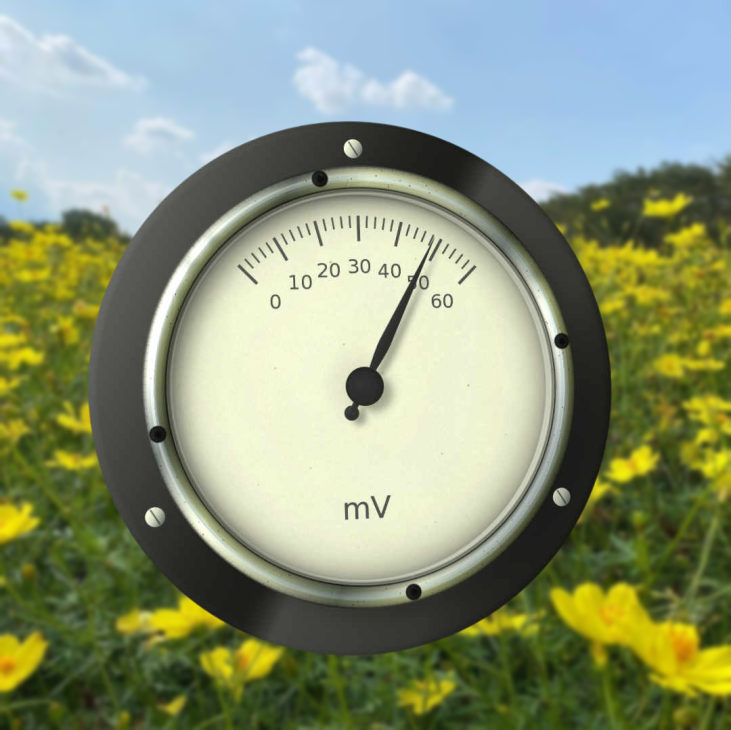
48; mV
